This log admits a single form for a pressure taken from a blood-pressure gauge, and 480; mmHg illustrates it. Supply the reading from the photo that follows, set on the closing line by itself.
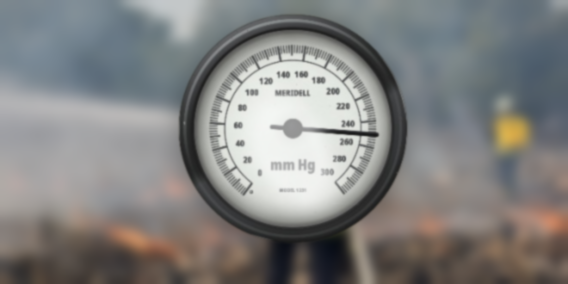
250; mmHg
